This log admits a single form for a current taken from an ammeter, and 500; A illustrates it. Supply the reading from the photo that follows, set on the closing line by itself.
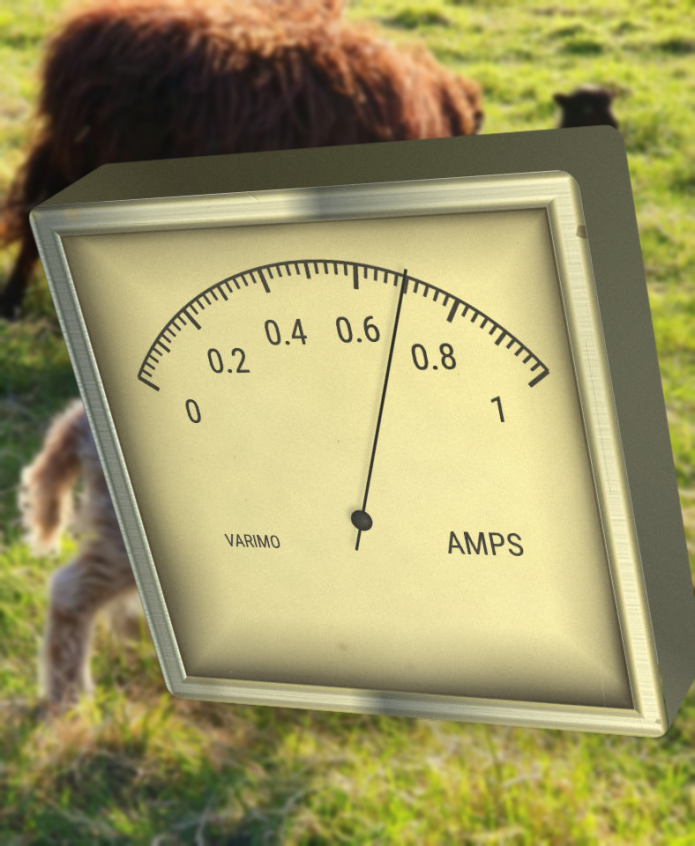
0.7; A
